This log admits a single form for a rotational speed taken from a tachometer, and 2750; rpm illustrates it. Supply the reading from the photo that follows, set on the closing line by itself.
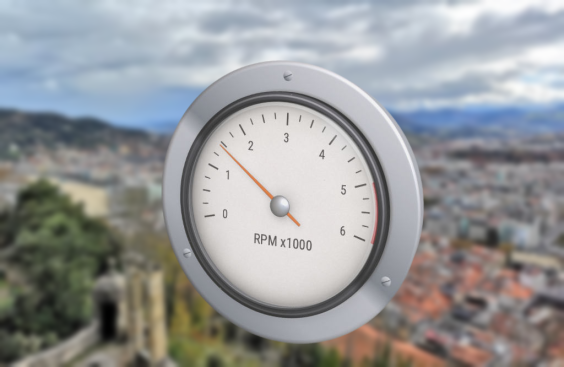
1500; rpm
